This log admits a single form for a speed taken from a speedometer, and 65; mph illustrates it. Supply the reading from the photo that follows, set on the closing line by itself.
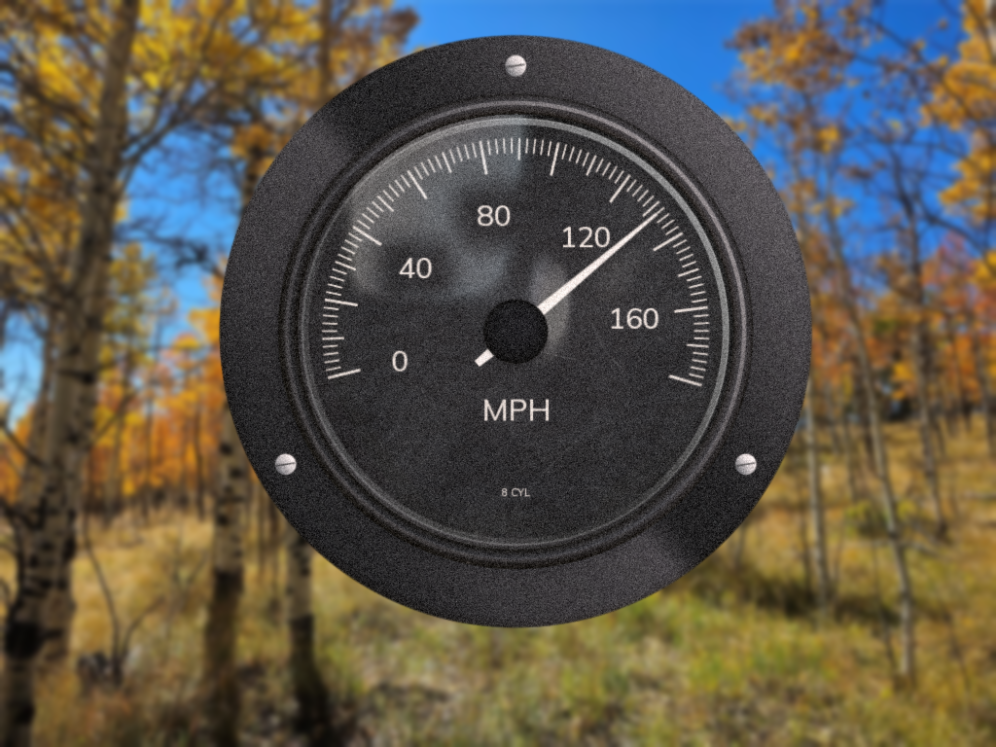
132; mph
